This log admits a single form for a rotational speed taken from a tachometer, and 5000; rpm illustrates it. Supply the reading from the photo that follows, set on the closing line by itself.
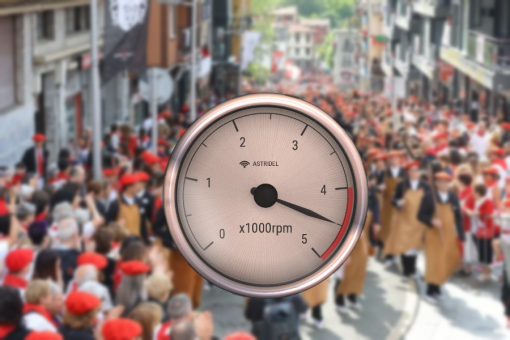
4500; rpm
